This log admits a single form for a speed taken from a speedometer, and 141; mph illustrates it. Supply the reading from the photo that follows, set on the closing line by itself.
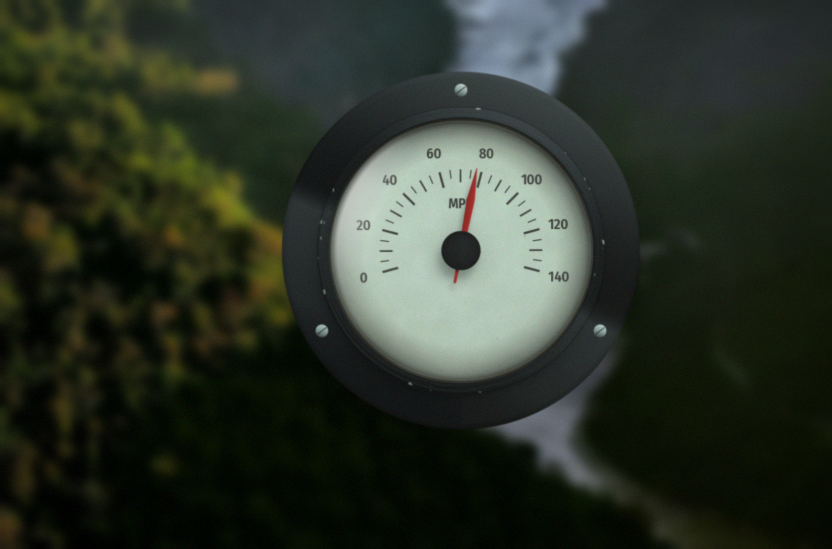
77.5; mph
